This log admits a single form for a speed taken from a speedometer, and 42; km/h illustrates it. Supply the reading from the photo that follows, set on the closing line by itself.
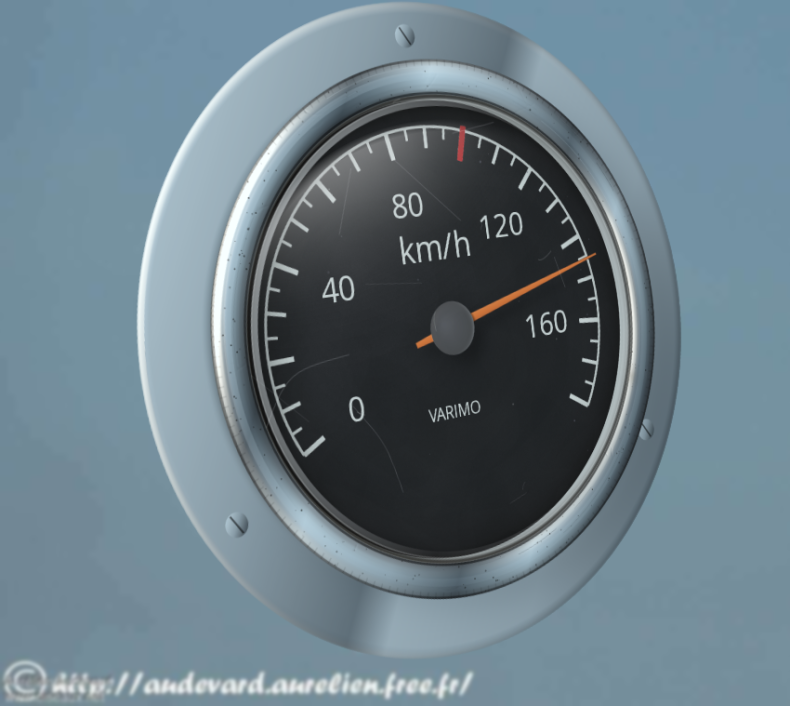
145; km/h
